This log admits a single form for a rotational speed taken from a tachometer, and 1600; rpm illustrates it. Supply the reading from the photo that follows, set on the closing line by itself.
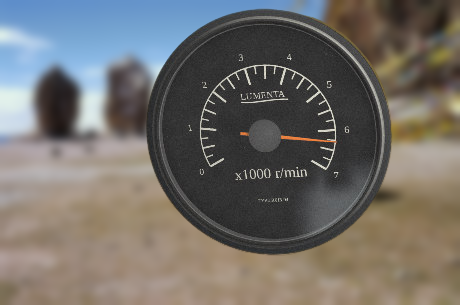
6250; rpm
